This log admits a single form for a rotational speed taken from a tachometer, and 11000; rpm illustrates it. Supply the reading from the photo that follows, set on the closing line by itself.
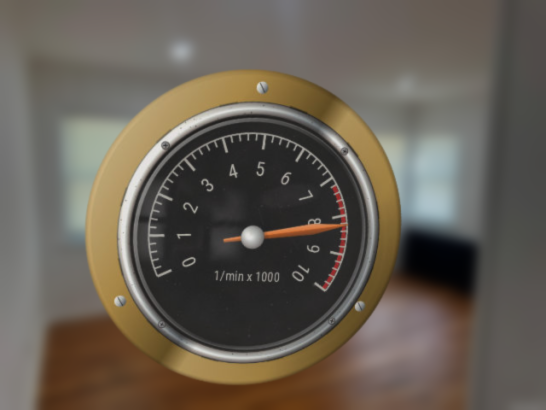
8200; rpm
